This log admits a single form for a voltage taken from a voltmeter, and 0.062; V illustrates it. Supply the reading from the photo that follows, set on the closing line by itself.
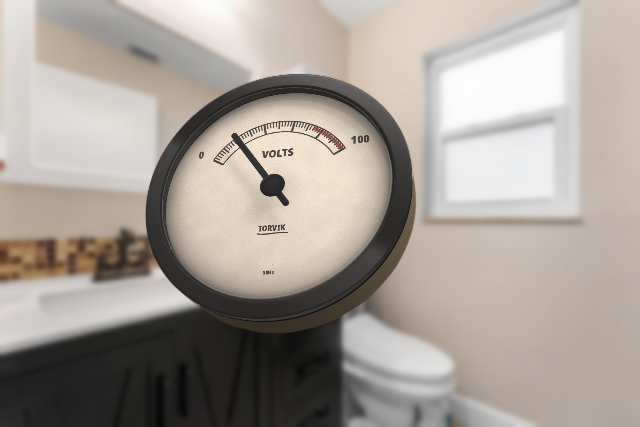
20; V
